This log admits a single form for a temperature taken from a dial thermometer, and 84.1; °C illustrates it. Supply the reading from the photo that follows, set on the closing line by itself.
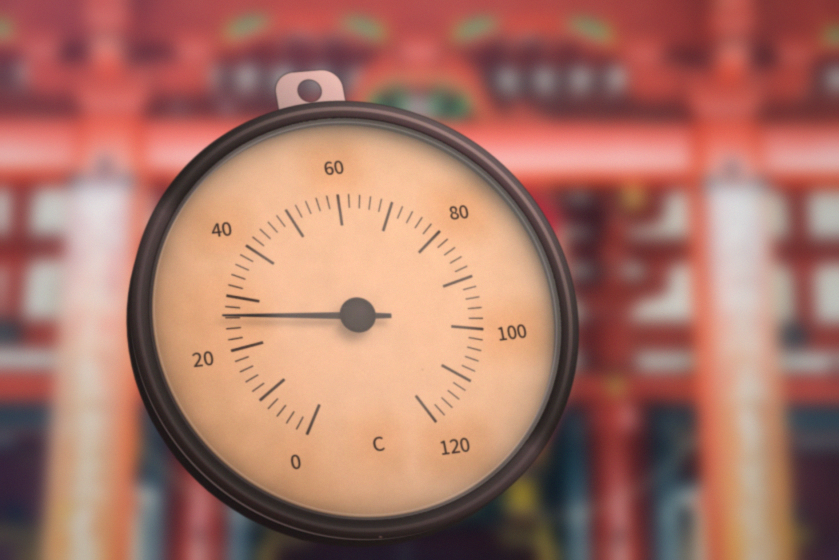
26; °C
